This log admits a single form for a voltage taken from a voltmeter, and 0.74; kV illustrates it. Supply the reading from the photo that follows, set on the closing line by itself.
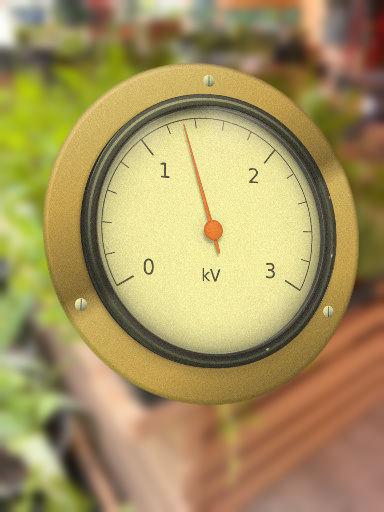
1.3; kV
